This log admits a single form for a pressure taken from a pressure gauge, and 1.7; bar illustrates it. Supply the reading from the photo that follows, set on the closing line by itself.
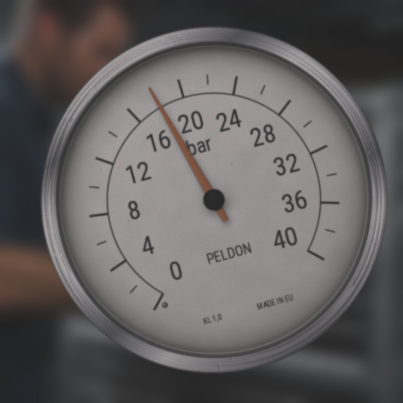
18; bar
